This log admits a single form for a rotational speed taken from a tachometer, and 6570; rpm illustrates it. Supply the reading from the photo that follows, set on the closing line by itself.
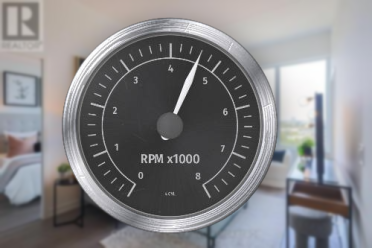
4600; rpm
